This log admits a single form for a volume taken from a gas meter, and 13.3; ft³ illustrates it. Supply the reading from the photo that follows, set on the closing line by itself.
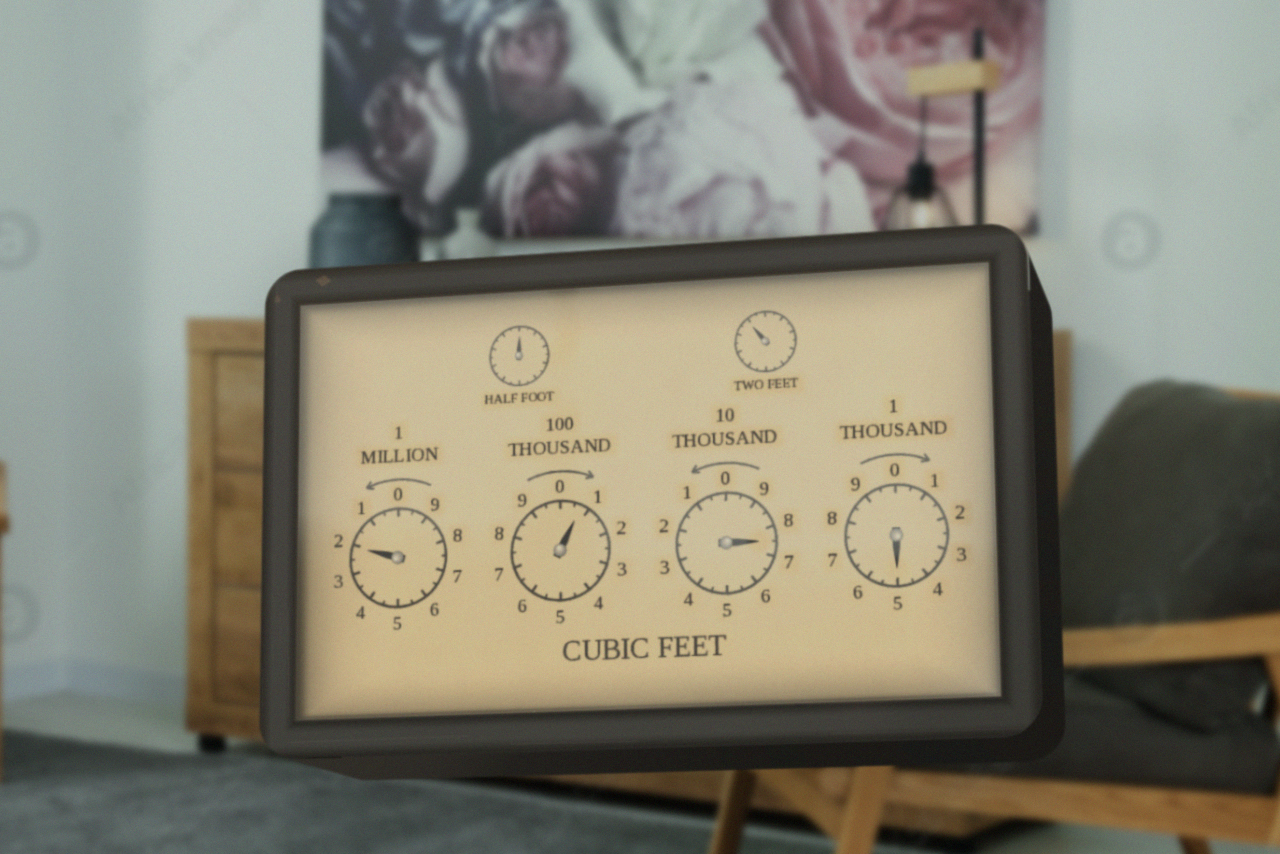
207500; ft³
